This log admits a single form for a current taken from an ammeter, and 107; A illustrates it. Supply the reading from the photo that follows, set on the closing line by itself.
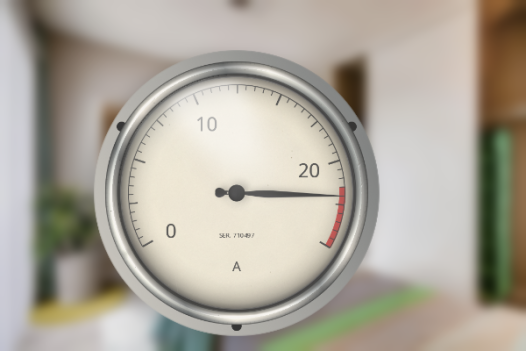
22; A
